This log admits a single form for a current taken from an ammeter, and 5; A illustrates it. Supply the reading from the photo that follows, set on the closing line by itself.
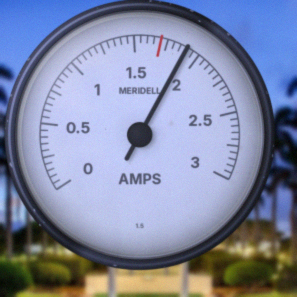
1.9; A
